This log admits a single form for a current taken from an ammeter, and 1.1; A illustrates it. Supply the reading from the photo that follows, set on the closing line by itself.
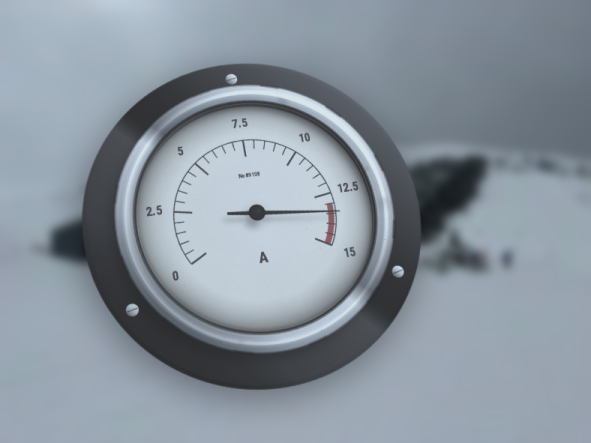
13.5; A
